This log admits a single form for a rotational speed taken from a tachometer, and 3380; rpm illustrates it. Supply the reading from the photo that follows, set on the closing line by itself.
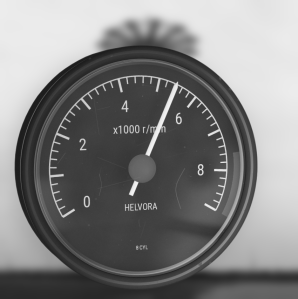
5400; rpm
